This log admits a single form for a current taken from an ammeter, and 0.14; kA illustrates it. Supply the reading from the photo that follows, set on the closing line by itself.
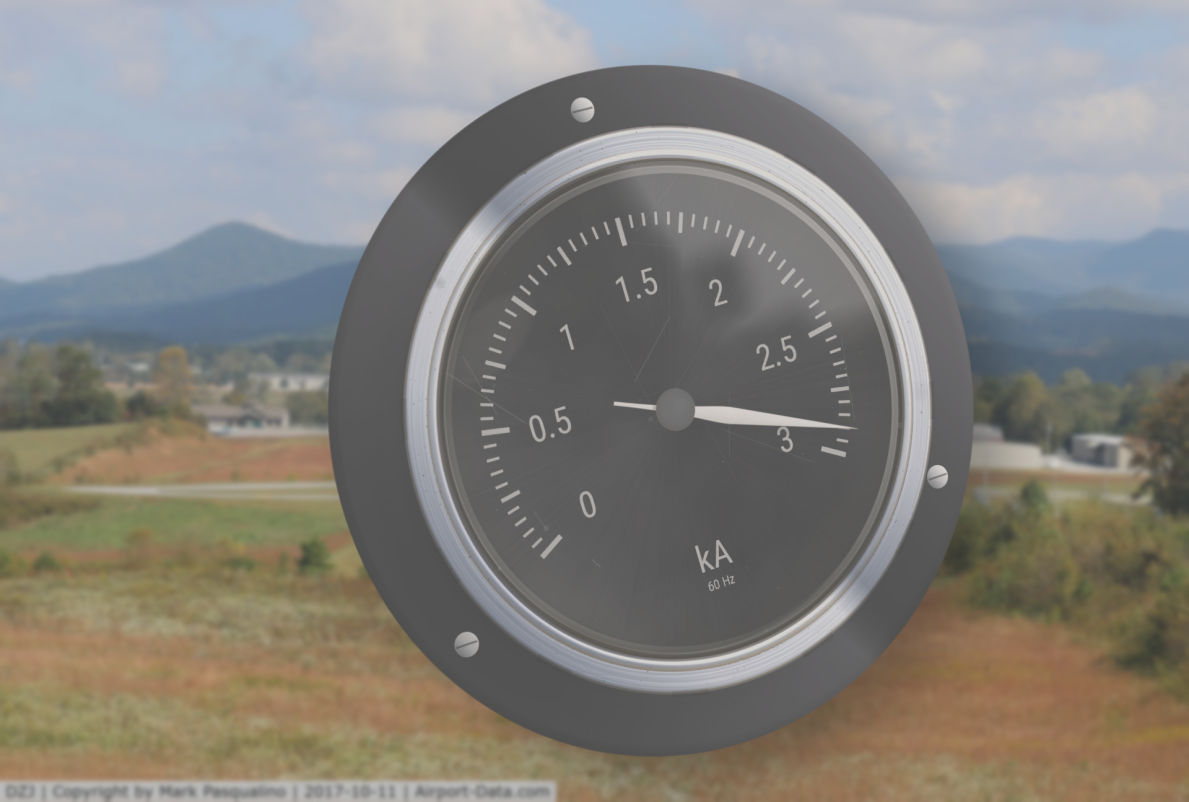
2.9; kA
